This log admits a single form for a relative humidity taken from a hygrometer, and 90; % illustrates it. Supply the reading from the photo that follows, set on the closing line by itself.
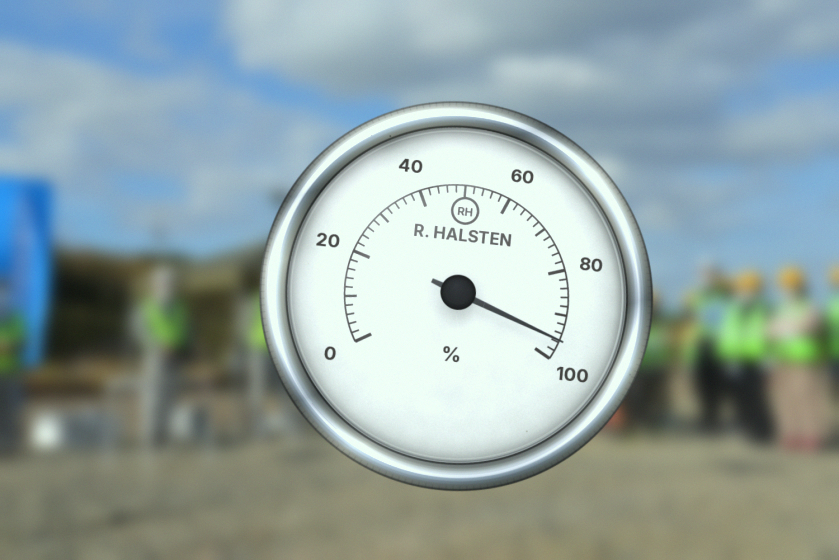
96; %
